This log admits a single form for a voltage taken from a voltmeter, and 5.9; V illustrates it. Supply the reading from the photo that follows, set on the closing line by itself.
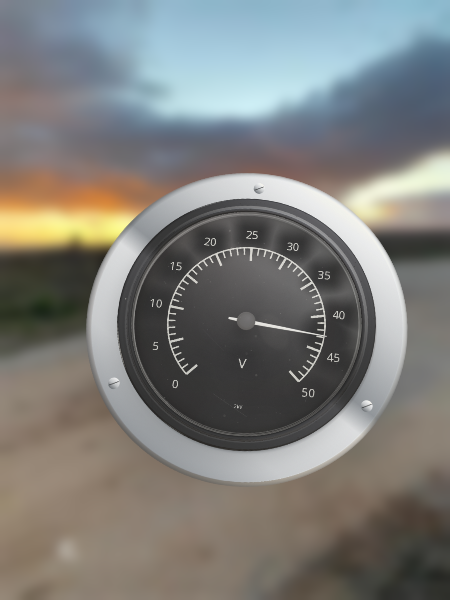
43; V
